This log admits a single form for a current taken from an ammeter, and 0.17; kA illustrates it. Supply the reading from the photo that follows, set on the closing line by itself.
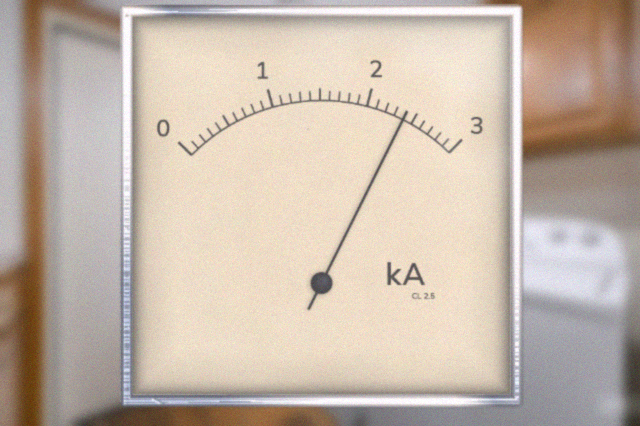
2.4; kA
